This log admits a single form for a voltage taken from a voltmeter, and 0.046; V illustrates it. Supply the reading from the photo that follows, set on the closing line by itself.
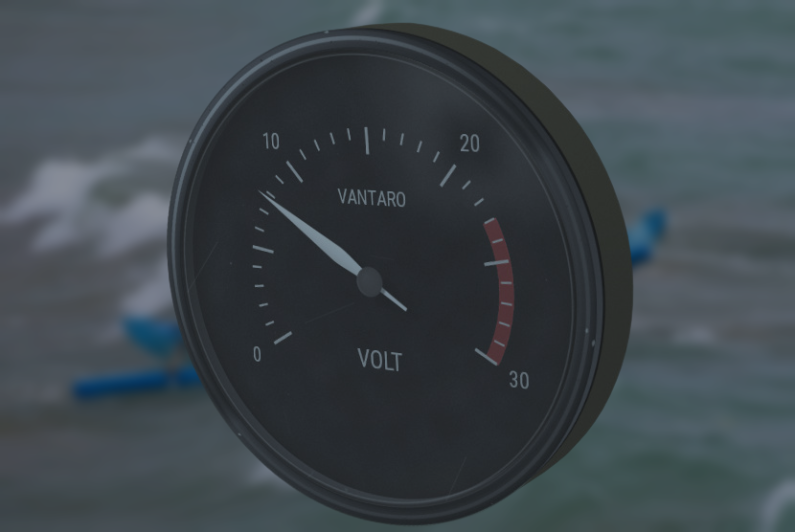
8; V
